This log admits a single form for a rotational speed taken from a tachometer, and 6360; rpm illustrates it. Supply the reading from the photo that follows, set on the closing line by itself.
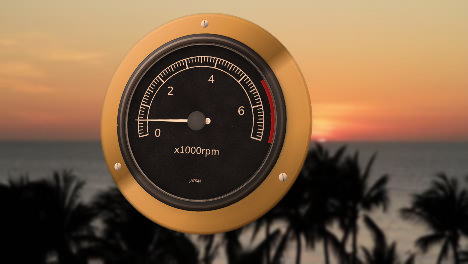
500; rpm
